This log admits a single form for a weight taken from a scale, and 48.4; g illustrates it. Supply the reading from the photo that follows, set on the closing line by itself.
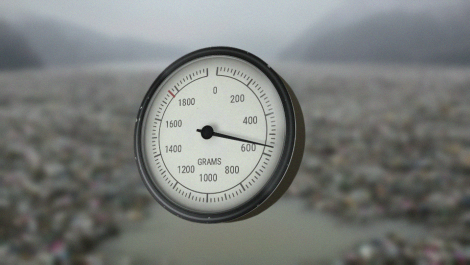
560; g
